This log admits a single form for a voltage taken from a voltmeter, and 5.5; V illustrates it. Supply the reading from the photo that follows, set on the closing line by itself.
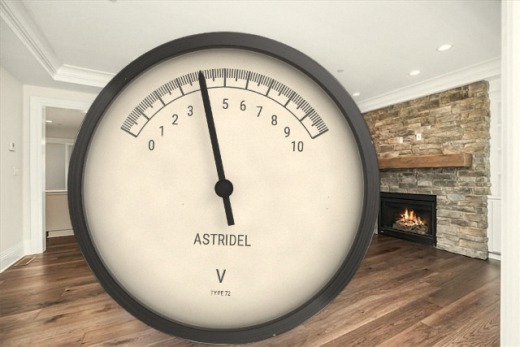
4; V
